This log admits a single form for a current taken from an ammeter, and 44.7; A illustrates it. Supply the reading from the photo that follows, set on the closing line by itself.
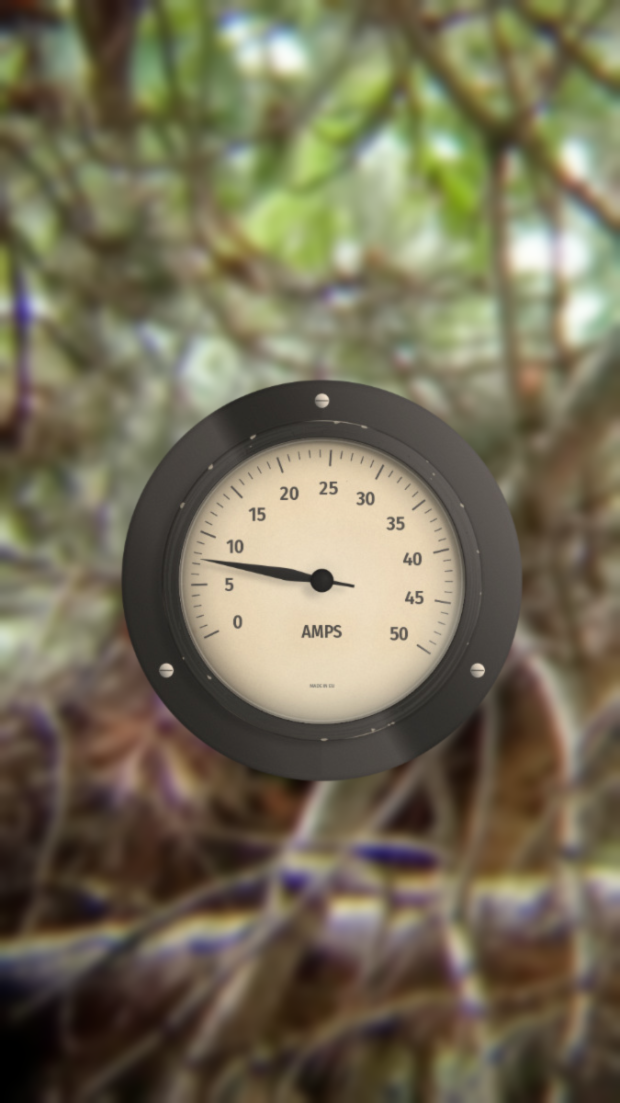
7.5; A
